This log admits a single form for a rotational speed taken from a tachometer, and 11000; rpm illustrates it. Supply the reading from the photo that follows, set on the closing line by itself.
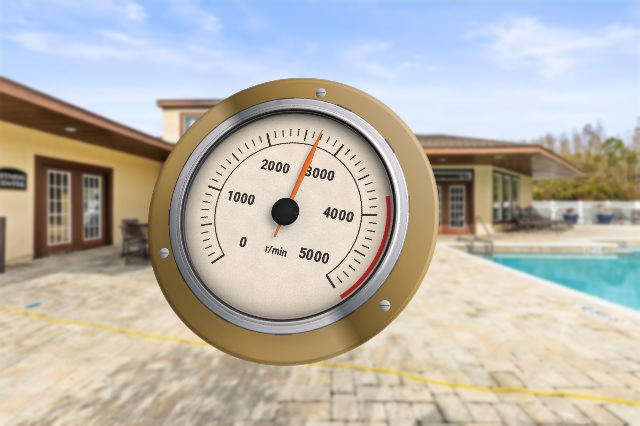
2700; rpm
